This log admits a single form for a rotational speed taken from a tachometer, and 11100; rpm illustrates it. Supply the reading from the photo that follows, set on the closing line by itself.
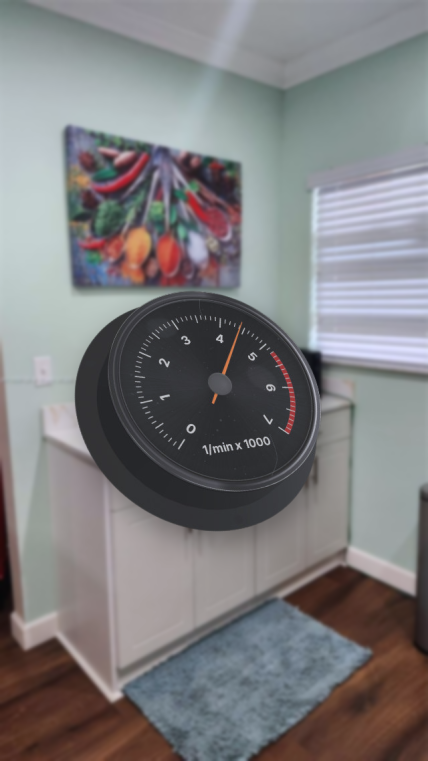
4400; rpm
